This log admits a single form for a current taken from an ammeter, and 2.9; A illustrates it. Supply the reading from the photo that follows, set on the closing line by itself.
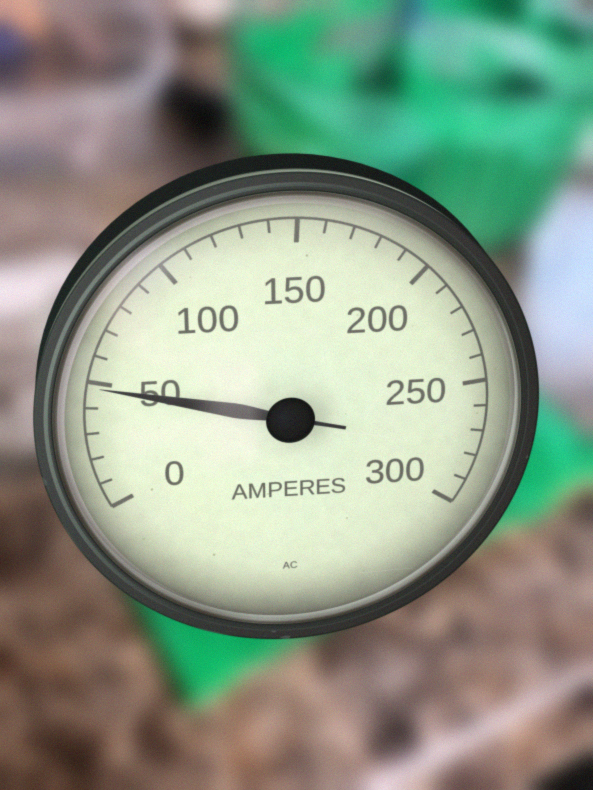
50; A
